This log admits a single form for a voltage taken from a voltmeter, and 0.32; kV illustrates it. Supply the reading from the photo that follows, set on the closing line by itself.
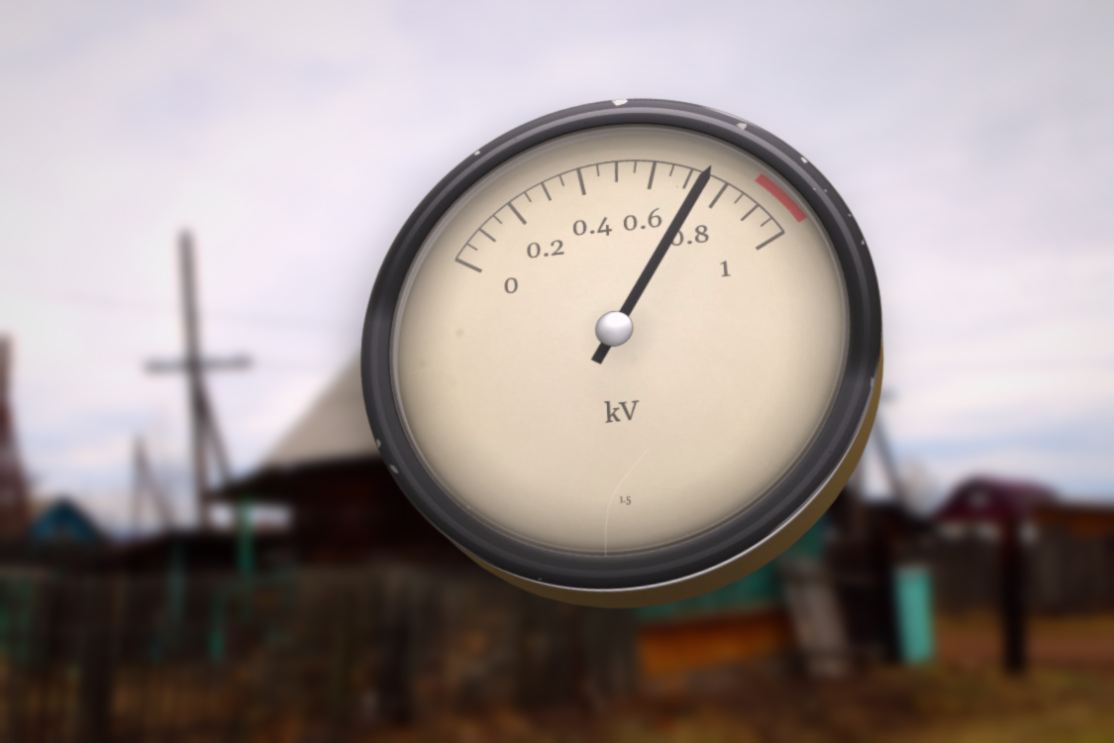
0.75; kV
